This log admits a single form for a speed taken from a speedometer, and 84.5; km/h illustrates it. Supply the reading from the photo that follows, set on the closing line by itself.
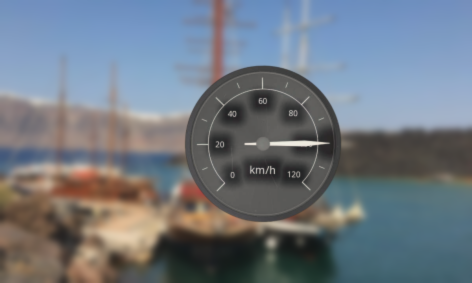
100; km/h
